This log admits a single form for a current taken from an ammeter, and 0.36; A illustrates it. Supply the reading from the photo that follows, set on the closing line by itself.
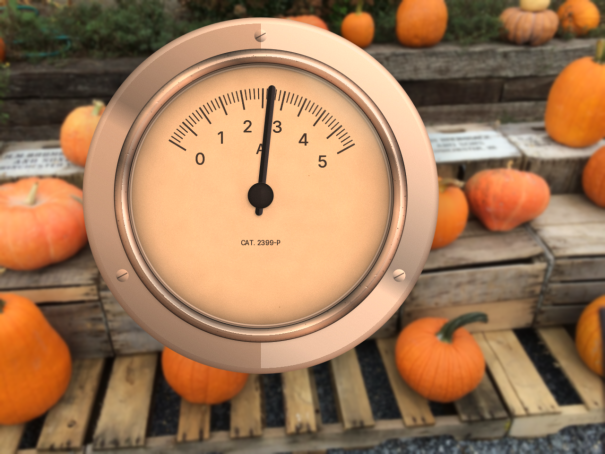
2.7; A
